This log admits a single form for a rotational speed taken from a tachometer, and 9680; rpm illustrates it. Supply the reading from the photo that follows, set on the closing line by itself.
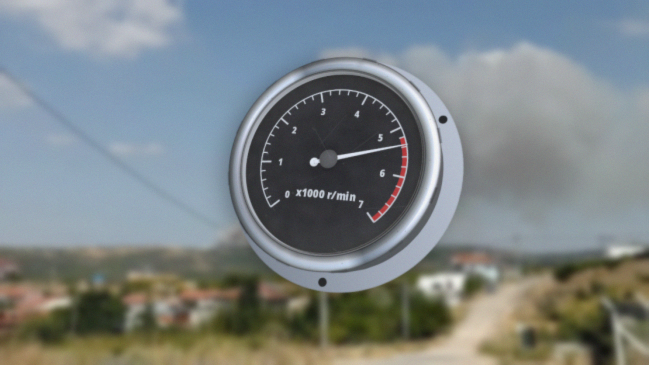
5400; rpm
